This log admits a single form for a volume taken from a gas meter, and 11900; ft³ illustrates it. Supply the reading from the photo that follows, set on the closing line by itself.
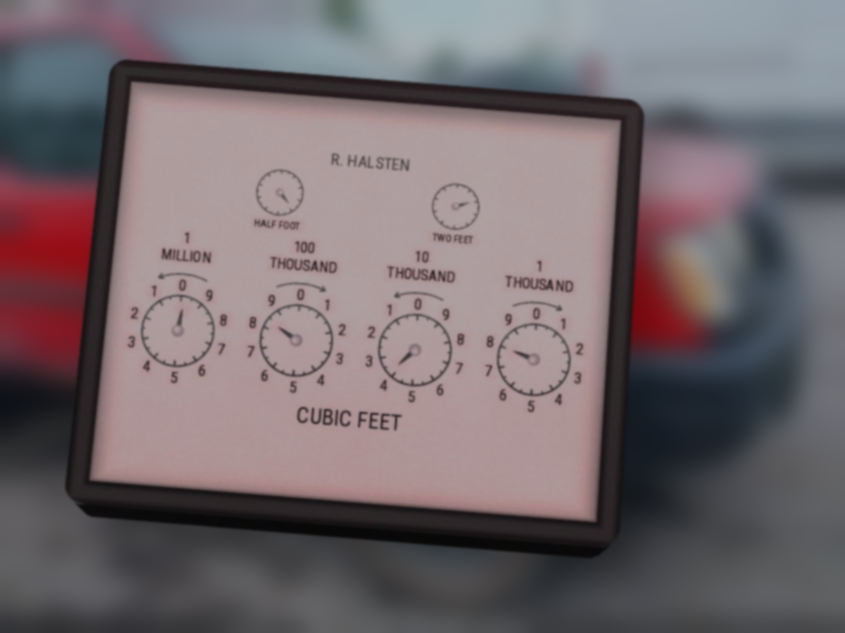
983800; ft³
